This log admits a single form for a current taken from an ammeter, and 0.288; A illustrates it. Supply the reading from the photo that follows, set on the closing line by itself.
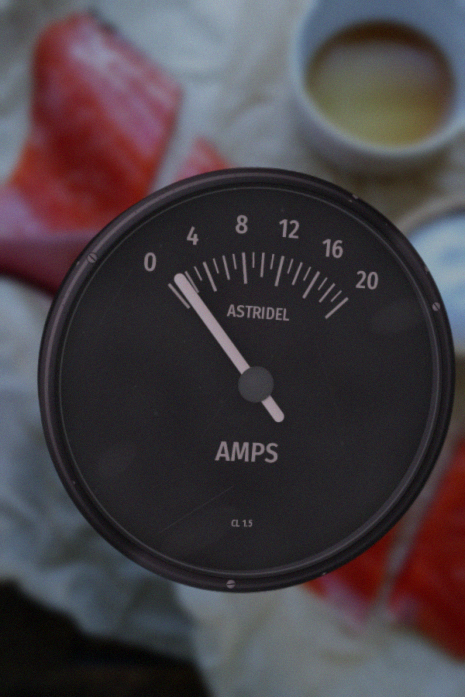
1; A
